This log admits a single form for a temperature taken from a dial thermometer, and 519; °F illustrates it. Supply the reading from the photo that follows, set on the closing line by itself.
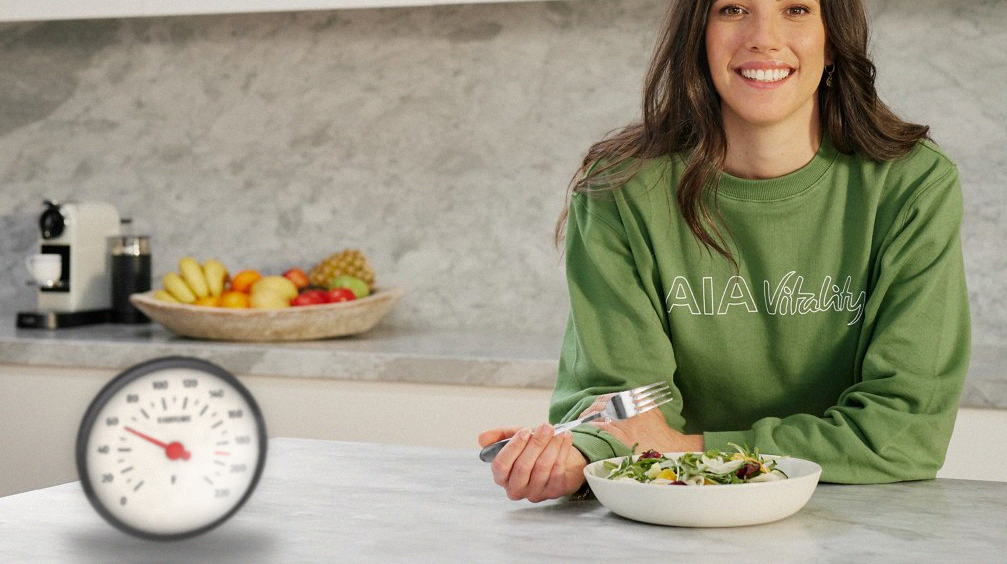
60; °F
